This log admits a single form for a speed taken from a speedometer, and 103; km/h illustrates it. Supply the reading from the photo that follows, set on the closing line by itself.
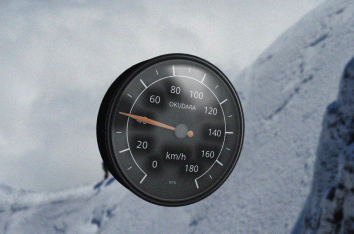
40; km/h
